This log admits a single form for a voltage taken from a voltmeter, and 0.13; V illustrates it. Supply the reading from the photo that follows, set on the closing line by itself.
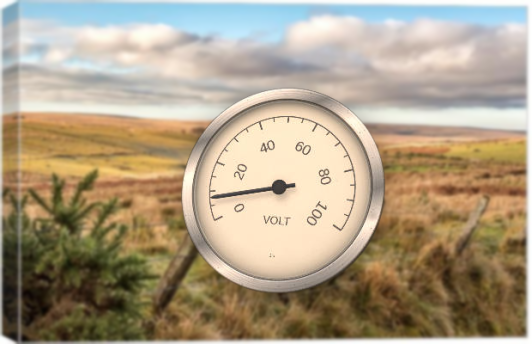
7.5; V
